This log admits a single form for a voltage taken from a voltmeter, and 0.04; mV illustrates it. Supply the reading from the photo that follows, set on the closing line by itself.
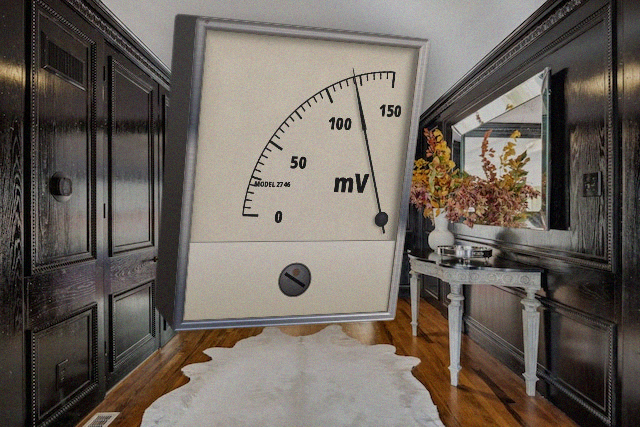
120; mV
